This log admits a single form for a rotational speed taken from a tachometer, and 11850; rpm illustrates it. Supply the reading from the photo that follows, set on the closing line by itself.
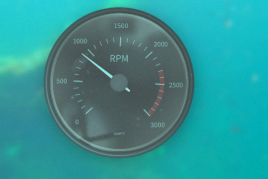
900; rpm
